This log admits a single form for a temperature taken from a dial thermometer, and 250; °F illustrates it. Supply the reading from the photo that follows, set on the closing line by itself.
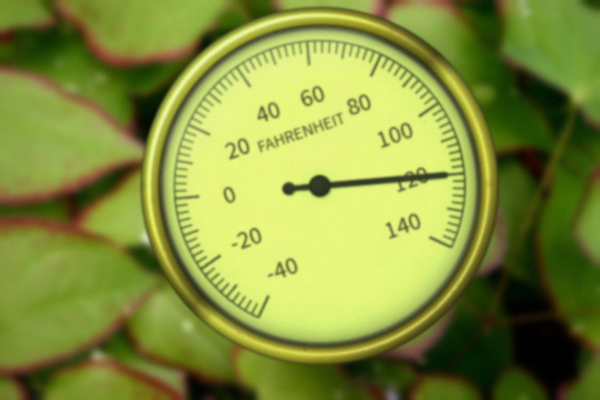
120; °F
